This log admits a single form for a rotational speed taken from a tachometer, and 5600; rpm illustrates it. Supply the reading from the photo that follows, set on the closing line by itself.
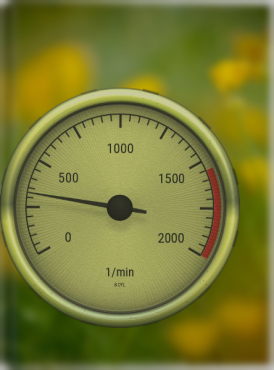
325; rpm
